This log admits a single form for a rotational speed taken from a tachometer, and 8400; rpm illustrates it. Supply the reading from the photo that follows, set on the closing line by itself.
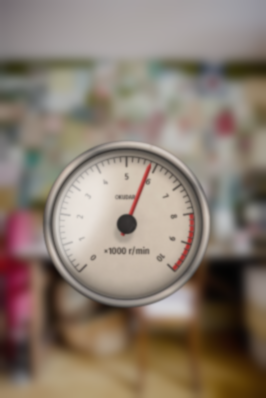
5800; rpm
